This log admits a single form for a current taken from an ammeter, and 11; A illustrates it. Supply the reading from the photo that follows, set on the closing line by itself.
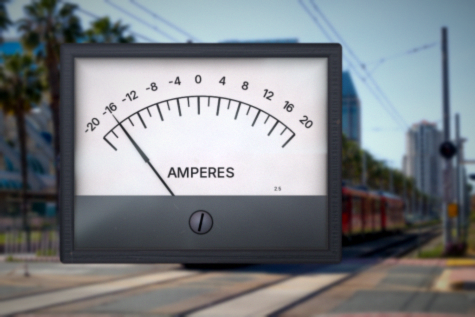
-16; A
